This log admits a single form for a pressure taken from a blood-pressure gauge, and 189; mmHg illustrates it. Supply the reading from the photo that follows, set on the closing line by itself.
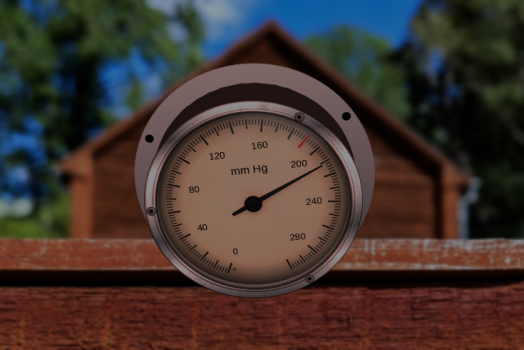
210; mmHg
